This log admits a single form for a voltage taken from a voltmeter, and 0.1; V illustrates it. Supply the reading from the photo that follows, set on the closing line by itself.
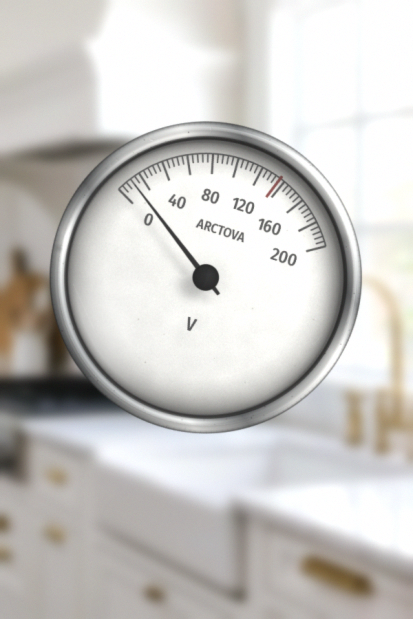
12; V
